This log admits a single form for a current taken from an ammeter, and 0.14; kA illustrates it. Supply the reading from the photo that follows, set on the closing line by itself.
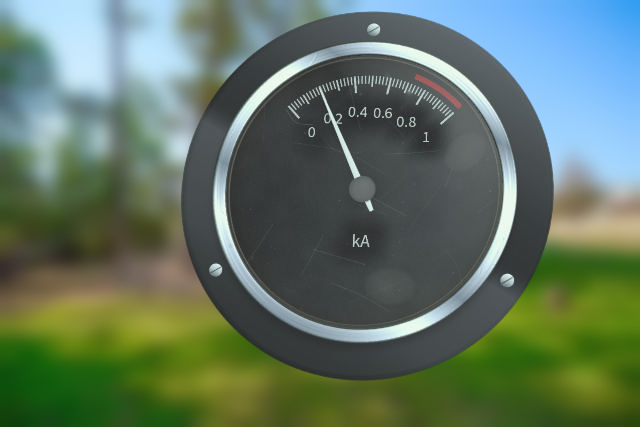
0.2; kA
